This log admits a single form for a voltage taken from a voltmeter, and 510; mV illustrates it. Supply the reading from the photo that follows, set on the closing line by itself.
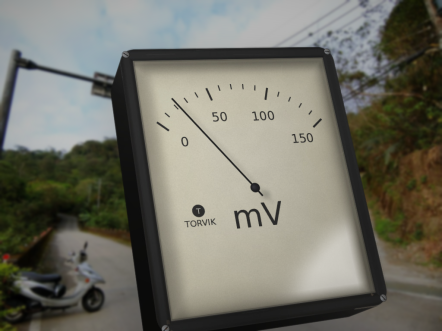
20; mV
